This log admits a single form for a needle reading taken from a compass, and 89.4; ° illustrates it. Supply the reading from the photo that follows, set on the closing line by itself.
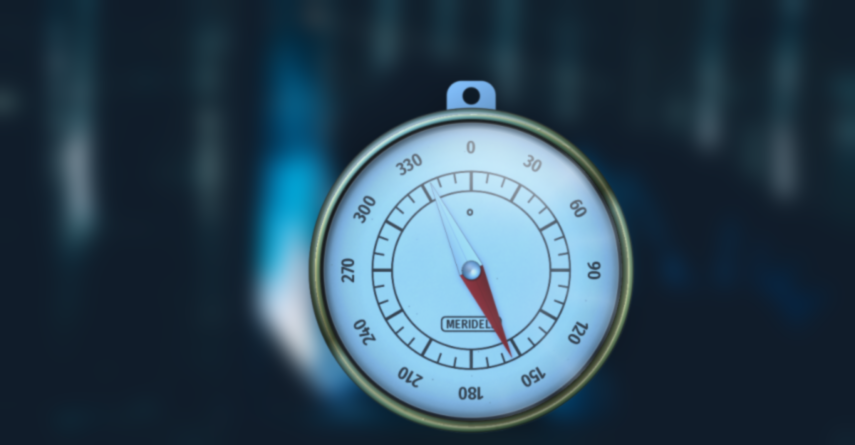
155; °
